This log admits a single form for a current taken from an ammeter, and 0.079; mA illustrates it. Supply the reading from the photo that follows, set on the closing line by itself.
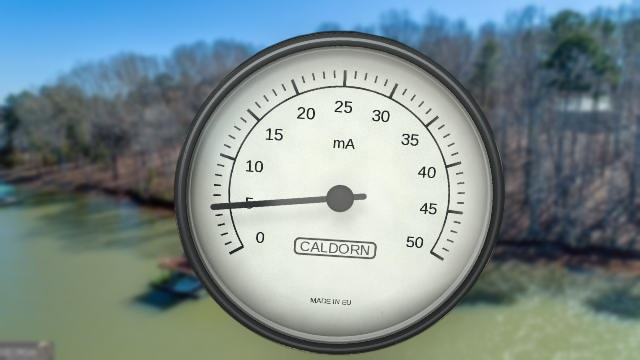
5; mA
